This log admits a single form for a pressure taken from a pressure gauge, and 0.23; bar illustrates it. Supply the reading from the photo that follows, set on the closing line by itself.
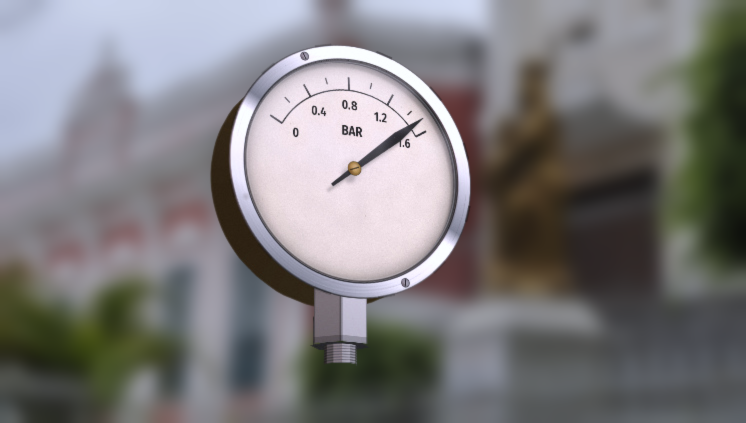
1.5; bar
